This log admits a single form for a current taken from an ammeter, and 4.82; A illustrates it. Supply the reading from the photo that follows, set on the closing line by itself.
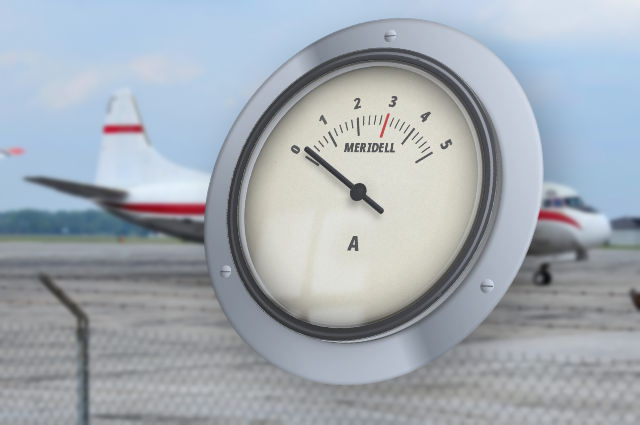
0.2; A
